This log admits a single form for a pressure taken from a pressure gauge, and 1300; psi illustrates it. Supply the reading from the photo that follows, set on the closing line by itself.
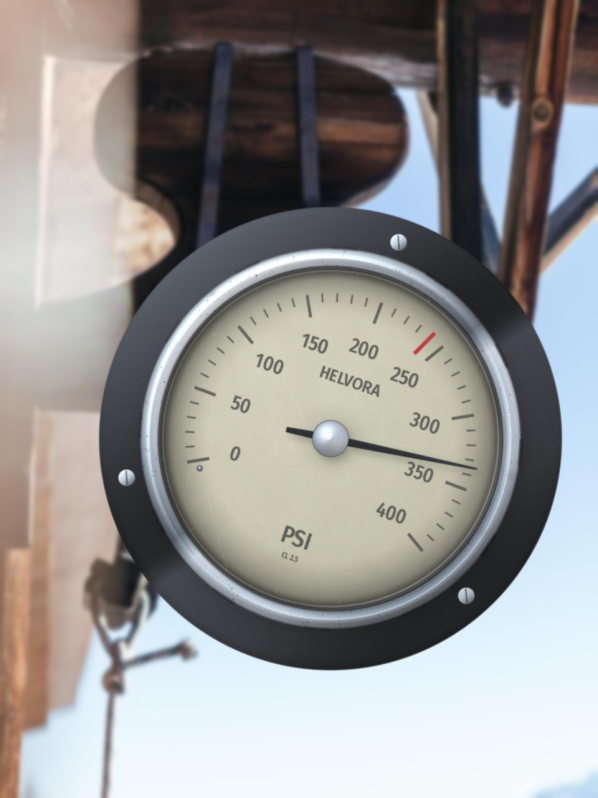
335; psi
